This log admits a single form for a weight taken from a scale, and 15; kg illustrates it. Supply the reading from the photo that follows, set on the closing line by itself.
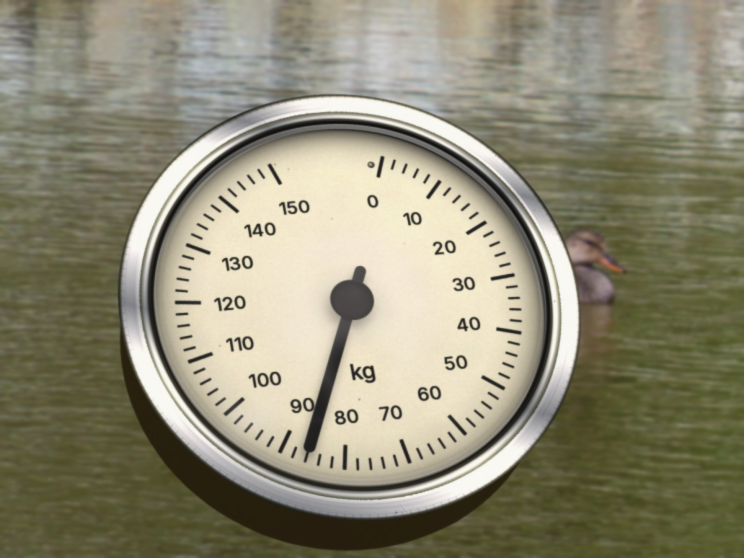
86; kg
